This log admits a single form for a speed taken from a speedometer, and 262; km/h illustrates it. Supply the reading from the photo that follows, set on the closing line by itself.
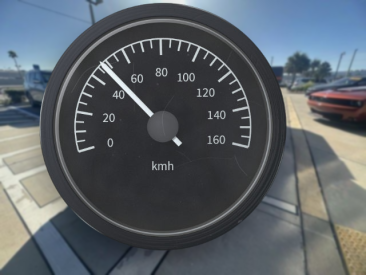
47.5; km/h
